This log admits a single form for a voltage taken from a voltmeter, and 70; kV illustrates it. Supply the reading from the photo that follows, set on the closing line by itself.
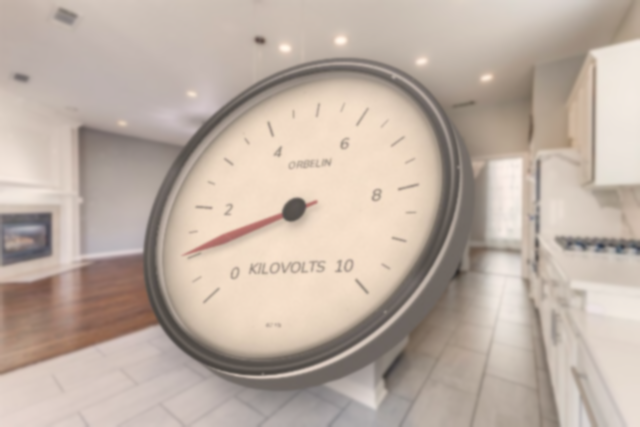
1; kV
